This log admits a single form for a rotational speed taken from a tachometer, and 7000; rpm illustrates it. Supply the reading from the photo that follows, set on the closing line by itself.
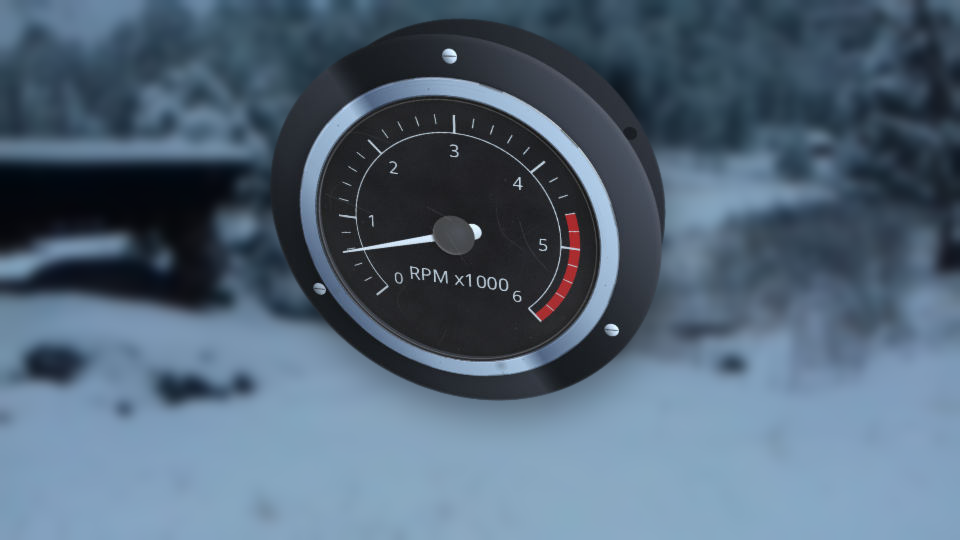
600; rpm
